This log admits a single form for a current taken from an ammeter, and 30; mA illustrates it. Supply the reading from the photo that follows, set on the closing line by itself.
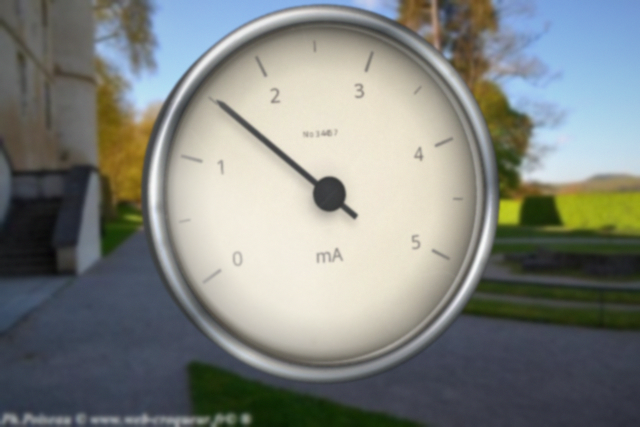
1.5; mA
